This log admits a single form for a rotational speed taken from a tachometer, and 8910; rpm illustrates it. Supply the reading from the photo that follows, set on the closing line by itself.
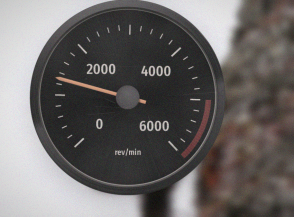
1300; rpm
